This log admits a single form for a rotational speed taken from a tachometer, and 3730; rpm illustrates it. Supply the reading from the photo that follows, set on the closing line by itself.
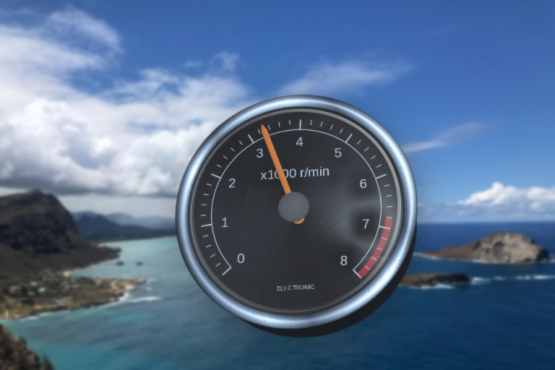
3300; rpm
